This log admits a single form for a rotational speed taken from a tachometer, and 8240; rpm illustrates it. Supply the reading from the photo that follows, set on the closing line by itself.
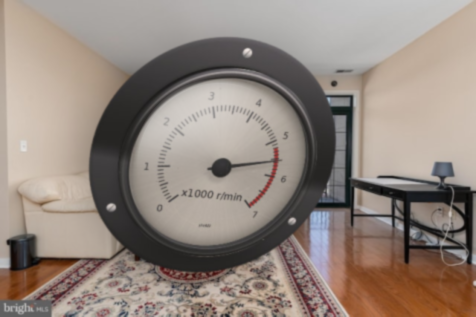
5500; rpm
